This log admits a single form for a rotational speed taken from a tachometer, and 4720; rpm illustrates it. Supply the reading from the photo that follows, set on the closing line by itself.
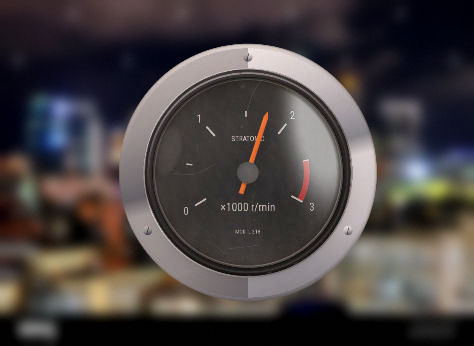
1750; rpm
